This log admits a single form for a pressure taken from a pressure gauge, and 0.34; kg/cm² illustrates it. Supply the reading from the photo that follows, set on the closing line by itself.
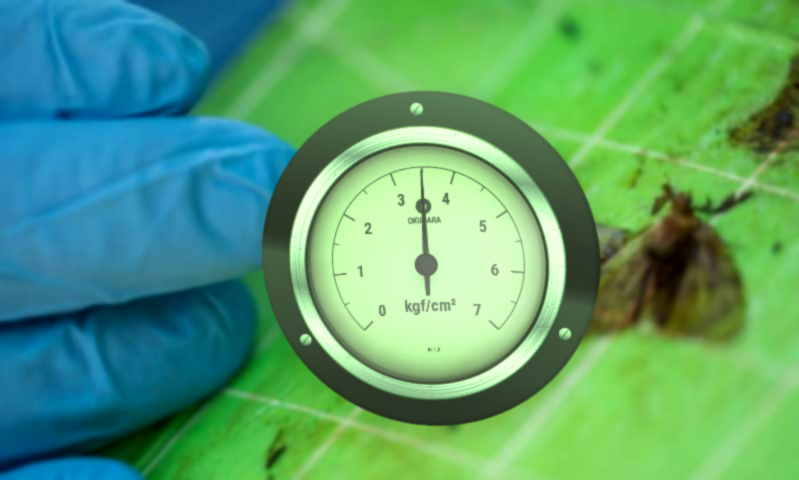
3.5; kg/cm²
